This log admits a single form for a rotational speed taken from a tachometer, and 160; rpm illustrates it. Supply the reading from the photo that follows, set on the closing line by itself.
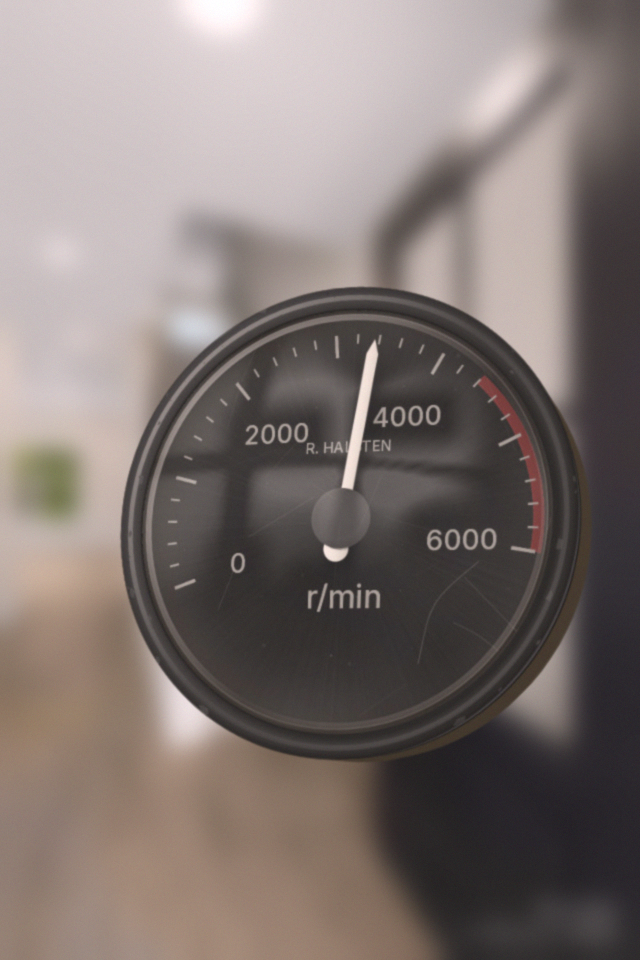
3400; rpm
